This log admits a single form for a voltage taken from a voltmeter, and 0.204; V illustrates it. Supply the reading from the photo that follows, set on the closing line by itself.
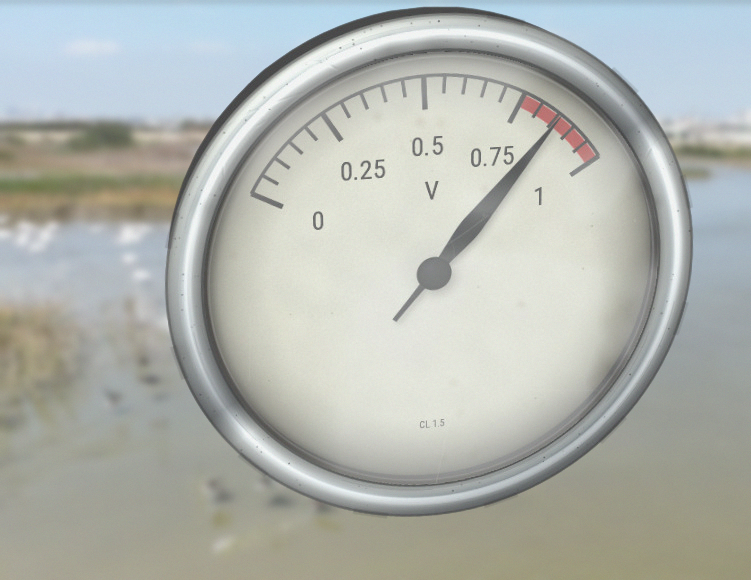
0.85; V
